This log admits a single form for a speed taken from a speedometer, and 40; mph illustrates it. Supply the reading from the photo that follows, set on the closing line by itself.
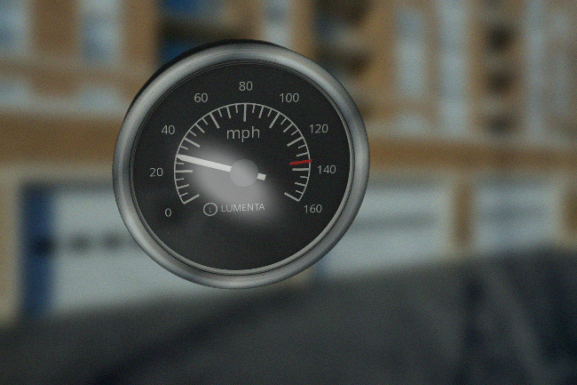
30; mph
